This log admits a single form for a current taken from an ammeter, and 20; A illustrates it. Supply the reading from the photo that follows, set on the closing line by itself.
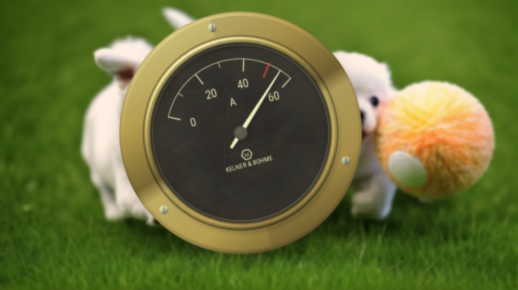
55; A
